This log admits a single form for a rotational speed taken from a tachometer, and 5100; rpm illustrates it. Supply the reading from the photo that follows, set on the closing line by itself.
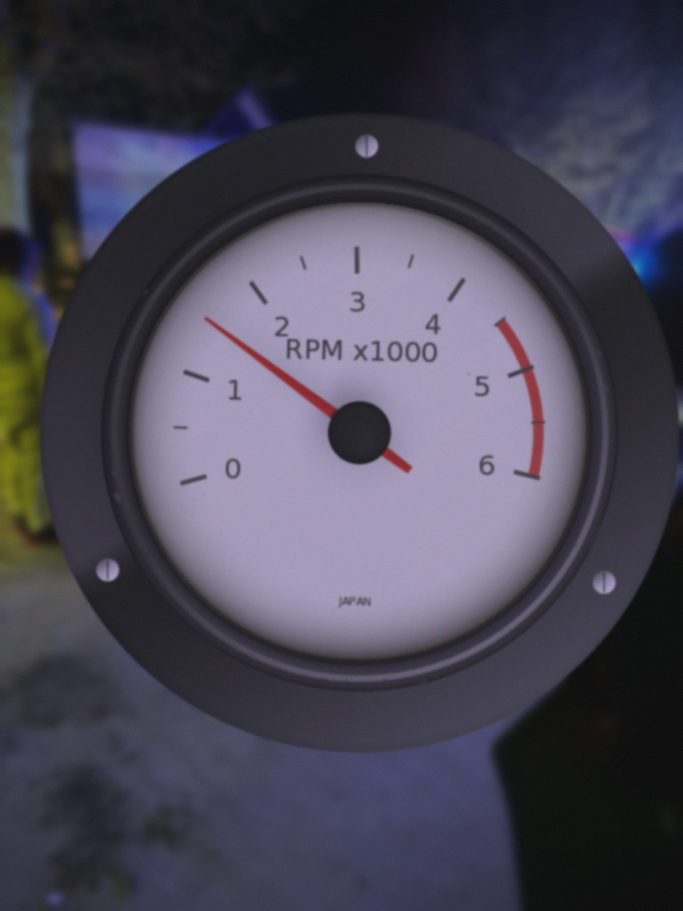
1500; rpm
